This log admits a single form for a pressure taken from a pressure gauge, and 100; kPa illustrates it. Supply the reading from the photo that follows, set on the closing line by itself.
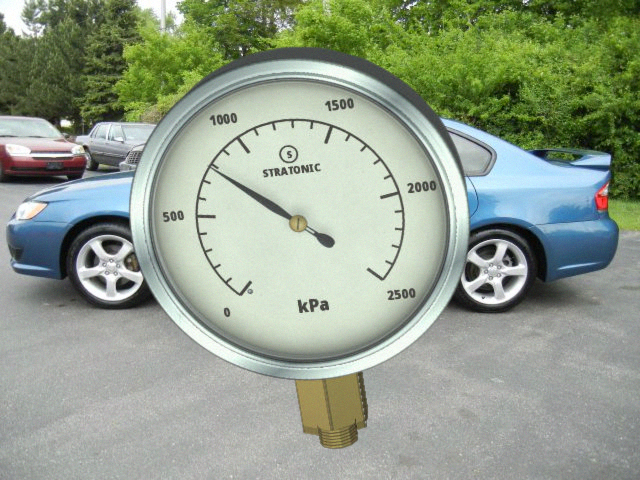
800; kPa
